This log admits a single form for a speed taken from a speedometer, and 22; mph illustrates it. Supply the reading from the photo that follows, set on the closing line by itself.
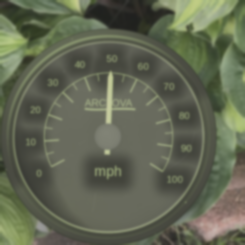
50; mph
